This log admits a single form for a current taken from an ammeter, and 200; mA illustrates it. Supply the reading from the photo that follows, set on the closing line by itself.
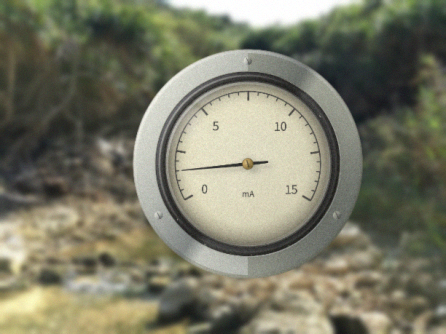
1.5; mA
